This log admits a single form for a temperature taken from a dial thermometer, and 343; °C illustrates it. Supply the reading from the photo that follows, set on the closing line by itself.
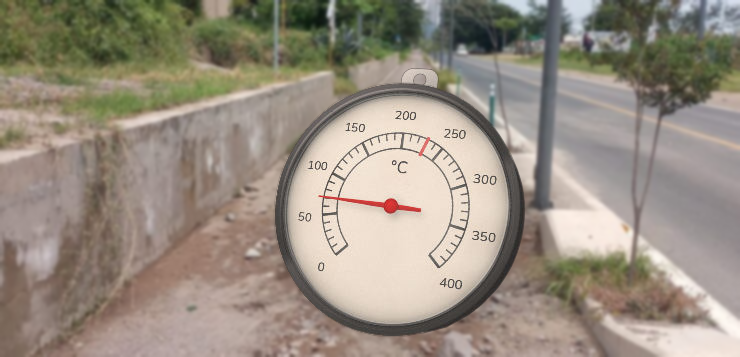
70; °C
